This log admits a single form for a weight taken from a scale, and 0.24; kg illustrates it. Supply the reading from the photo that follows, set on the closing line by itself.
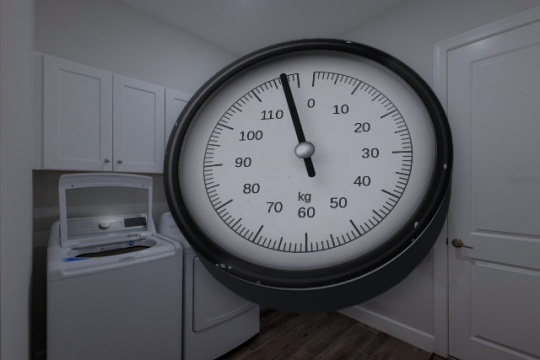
117; kg
